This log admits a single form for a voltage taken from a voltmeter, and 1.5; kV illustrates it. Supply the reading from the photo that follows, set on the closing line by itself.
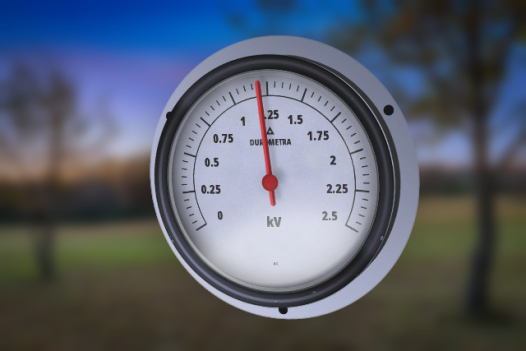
1.2; kV
